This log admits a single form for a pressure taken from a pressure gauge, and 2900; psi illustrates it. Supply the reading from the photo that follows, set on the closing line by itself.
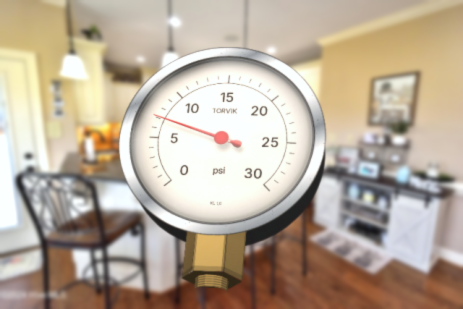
7; psi
